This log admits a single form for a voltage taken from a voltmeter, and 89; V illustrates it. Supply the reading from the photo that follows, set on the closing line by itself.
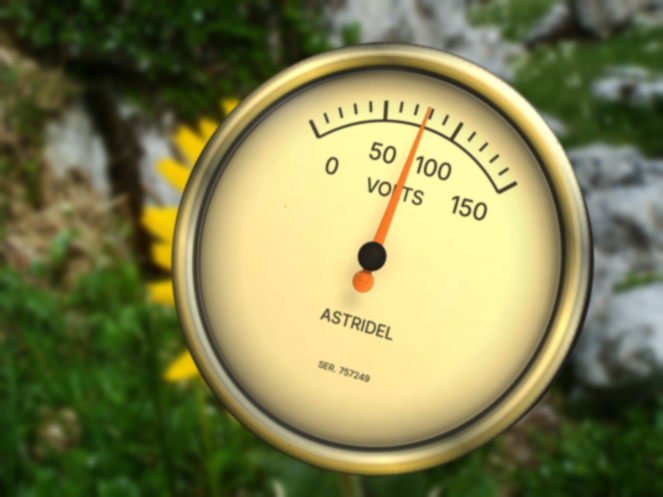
80; V
